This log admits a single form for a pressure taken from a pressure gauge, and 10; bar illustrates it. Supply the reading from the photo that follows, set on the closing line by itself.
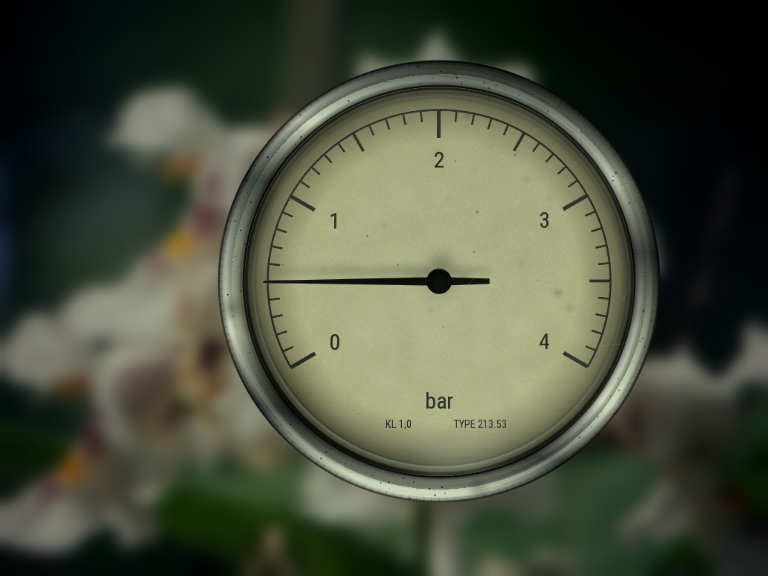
0.5; bar
